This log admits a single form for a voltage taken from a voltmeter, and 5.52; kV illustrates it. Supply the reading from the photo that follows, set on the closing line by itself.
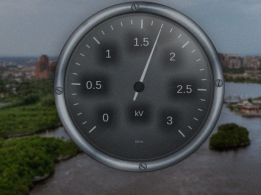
1.7; kV
